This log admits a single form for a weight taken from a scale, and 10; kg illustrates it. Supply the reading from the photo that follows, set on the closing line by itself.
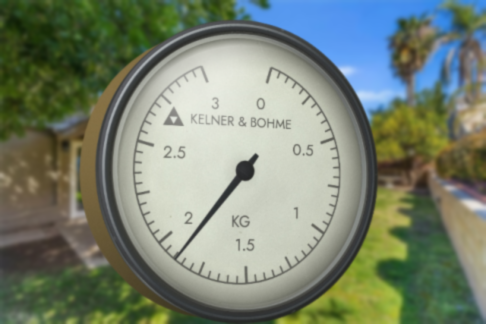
1.9; kg
